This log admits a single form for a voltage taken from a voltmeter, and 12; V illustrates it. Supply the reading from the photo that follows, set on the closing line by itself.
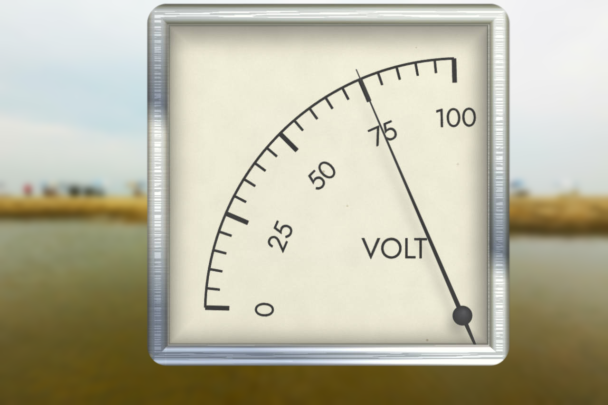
75; V
